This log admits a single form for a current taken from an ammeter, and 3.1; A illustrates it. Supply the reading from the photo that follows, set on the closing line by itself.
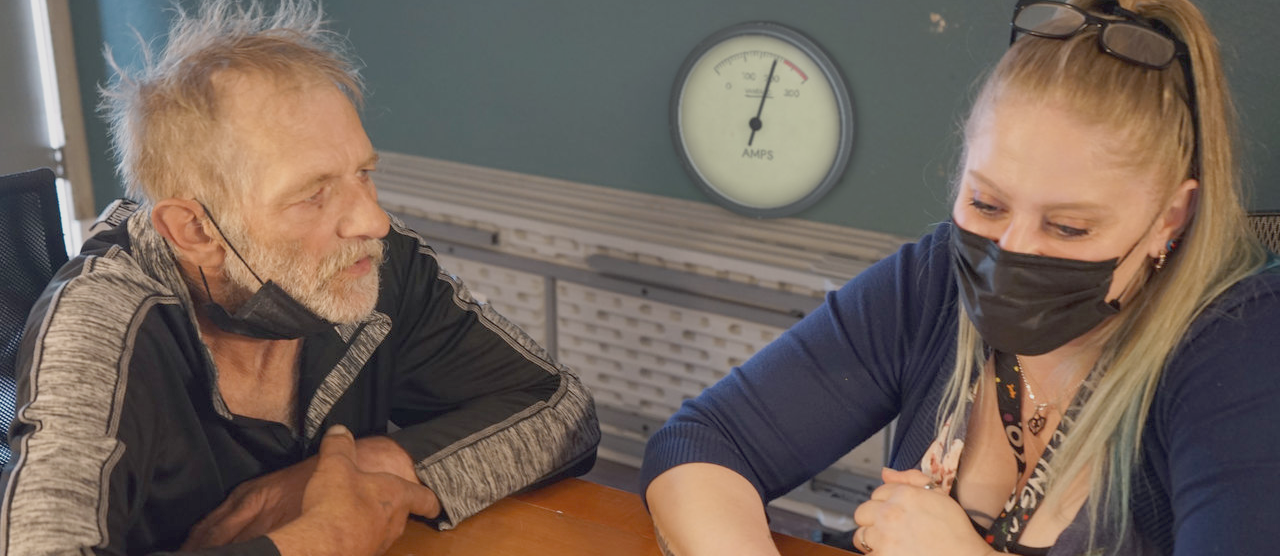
200; A
